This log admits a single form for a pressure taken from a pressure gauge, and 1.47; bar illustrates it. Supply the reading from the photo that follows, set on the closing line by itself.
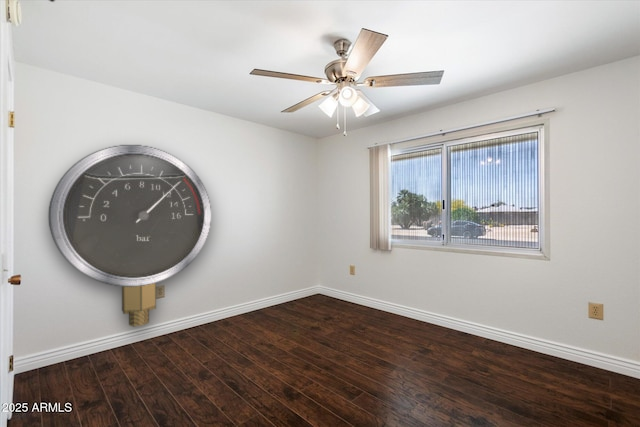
12; bar
